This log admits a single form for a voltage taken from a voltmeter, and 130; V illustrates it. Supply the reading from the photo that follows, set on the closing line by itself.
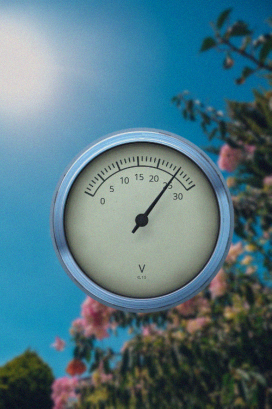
25; V
